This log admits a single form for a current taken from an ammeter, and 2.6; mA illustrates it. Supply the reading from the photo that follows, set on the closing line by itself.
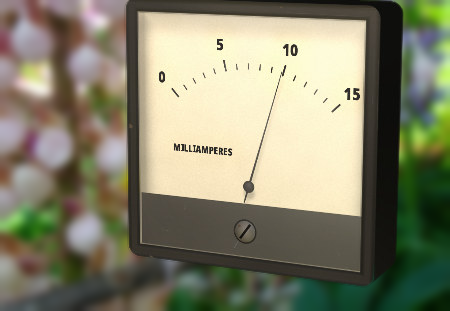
10; mA
